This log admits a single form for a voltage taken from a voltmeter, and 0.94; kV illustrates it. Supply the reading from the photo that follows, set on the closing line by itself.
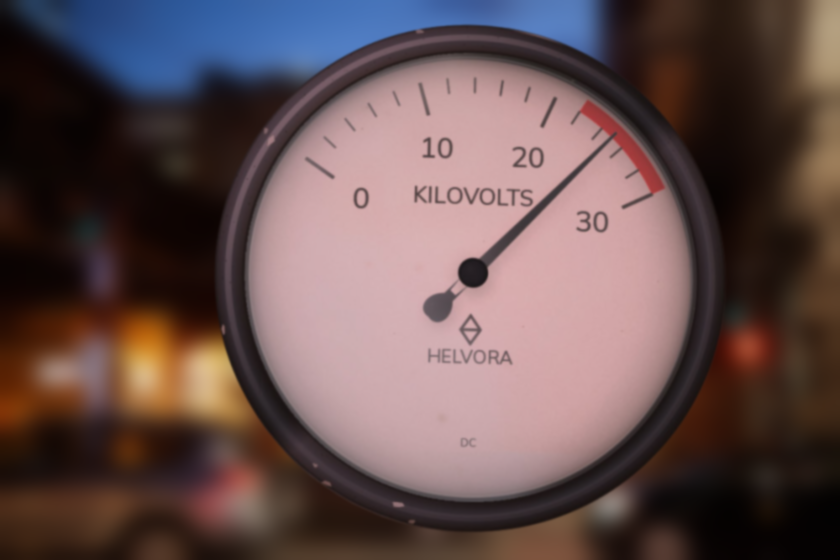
25; kV
